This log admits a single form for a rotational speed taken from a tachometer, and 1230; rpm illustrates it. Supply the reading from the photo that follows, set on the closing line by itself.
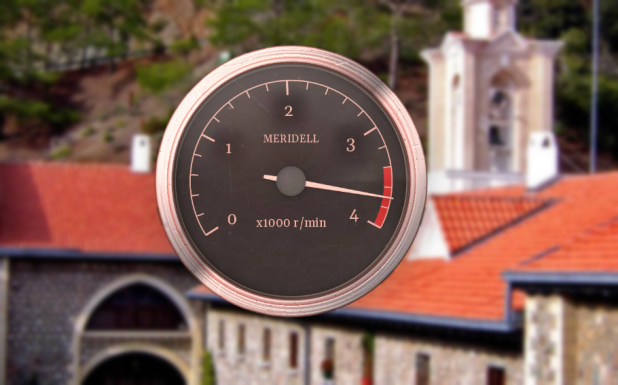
3700; rpm
